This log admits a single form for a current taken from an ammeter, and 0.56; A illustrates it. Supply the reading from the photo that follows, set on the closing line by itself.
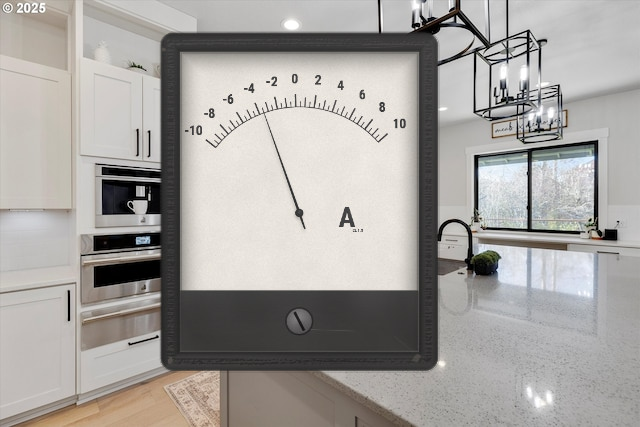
-3.5; A
